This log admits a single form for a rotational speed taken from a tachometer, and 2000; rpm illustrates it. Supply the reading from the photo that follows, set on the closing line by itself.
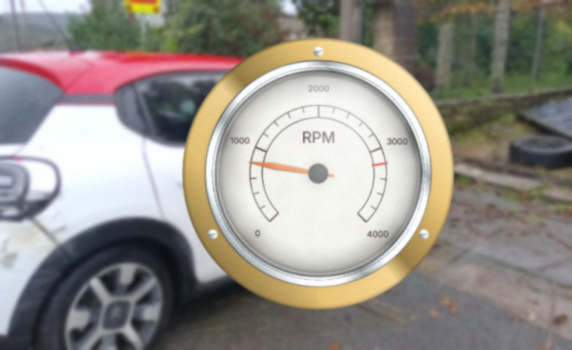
800; rpm
